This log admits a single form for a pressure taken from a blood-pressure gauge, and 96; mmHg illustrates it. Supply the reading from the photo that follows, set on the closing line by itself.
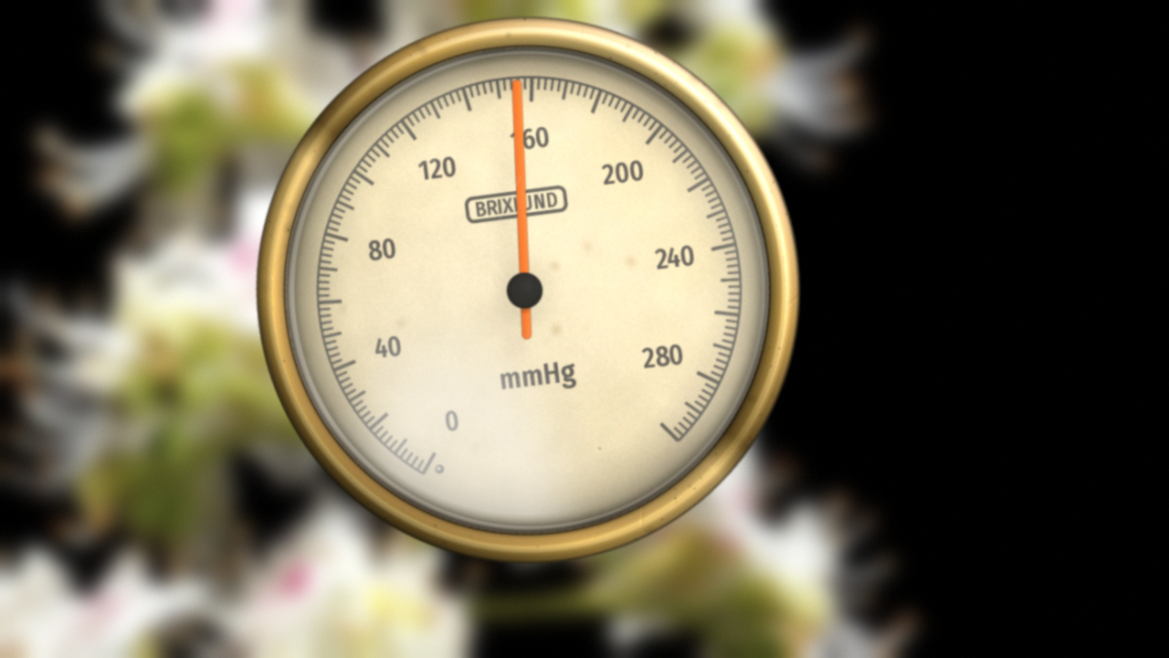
156; mmHg
